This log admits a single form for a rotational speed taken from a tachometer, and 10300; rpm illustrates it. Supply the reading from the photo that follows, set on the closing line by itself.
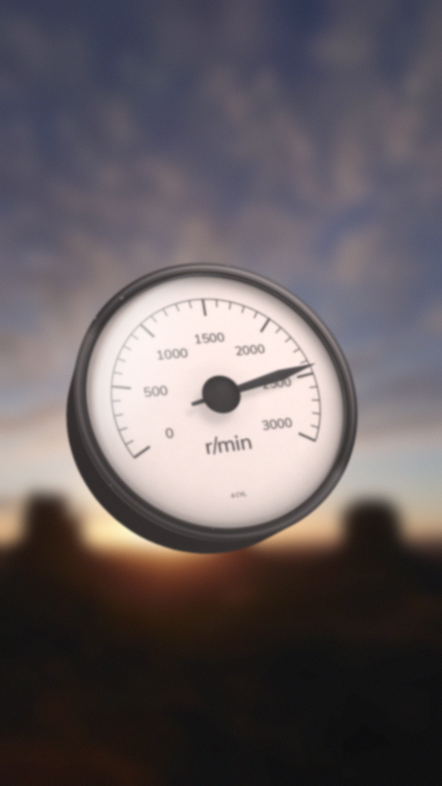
2450; rpm
